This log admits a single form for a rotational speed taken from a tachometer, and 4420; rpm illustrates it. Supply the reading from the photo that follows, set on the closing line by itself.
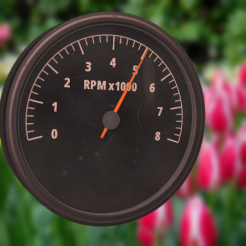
5000; rpm
